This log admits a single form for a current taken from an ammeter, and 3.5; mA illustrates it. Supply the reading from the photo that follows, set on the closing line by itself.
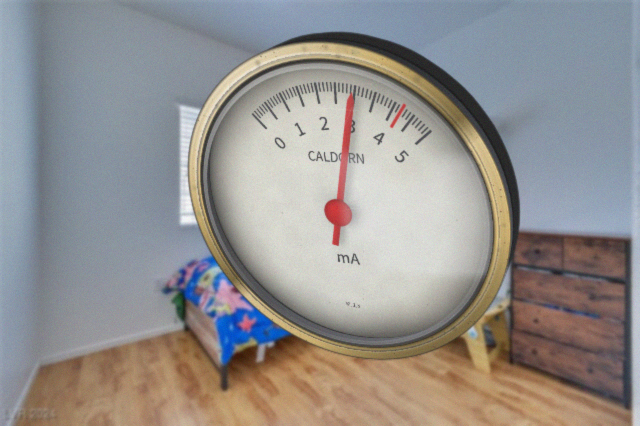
3; mA
